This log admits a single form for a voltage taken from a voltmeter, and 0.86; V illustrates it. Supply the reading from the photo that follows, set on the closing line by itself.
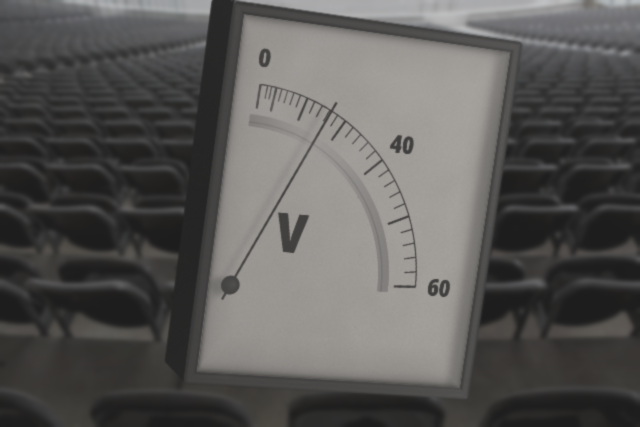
26; V
